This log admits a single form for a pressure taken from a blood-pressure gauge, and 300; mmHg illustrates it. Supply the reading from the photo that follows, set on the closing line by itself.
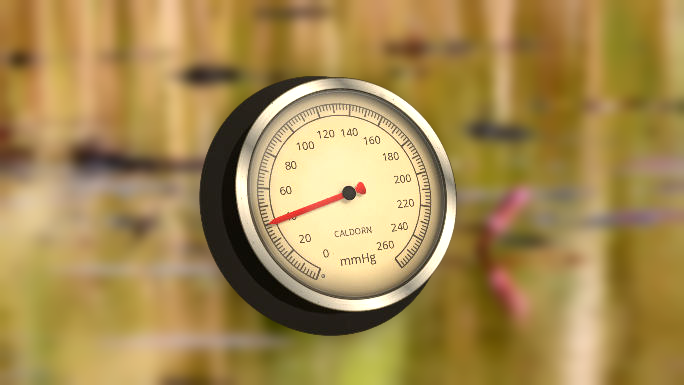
40; mmHg
